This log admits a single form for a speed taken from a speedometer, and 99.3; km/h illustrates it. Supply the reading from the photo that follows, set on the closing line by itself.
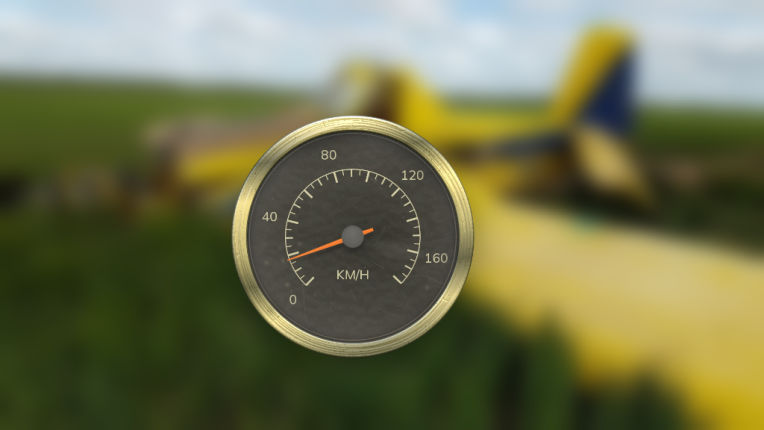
17.5; km/h
